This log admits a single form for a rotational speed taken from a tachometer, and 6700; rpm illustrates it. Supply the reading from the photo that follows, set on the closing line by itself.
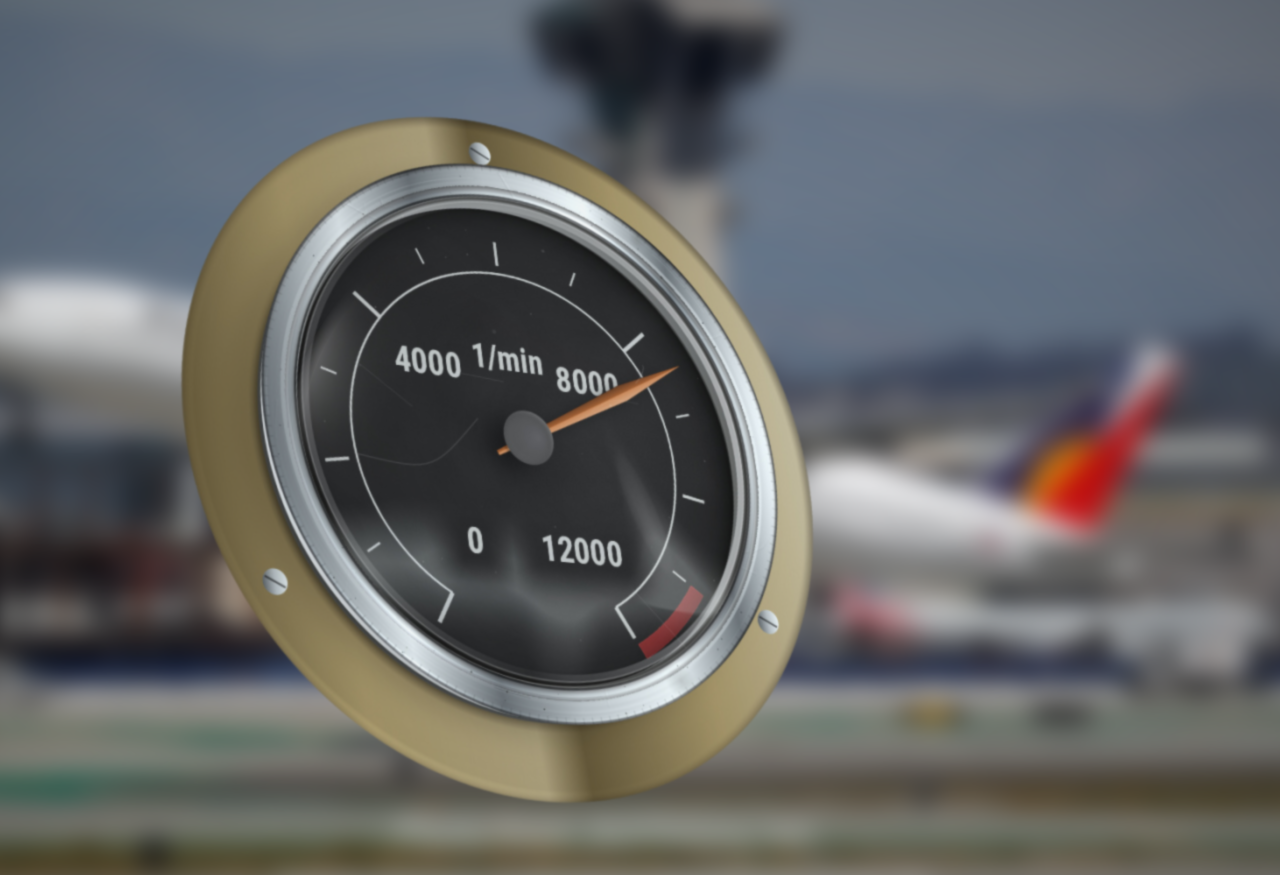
8500; rpm
